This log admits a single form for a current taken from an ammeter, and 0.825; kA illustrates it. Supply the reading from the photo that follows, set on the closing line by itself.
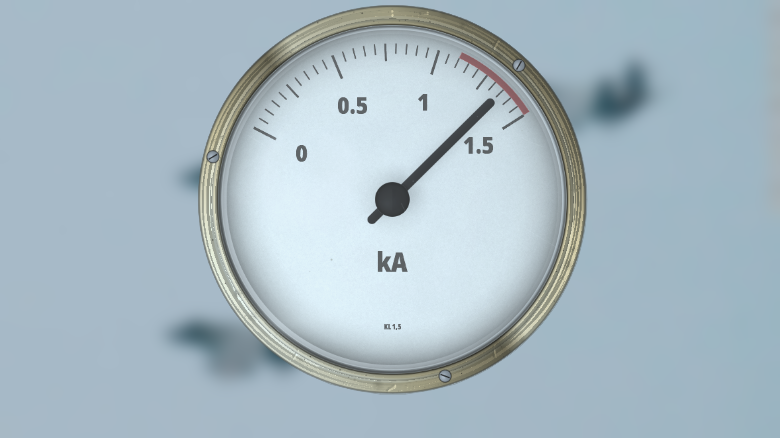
1.35; kA
